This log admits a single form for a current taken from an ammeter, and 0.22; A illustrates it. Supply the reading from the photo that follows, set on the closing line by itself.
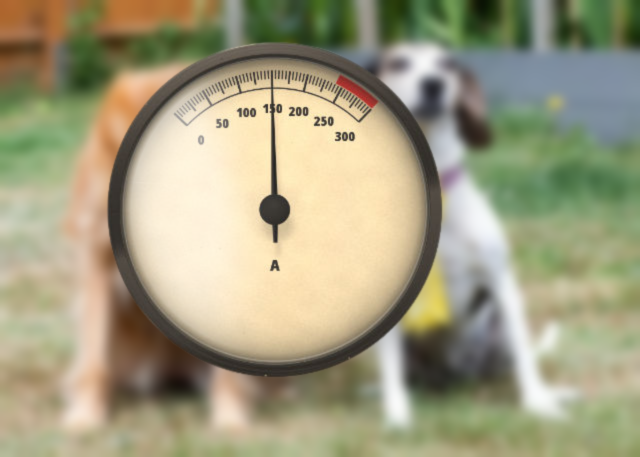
150; A
